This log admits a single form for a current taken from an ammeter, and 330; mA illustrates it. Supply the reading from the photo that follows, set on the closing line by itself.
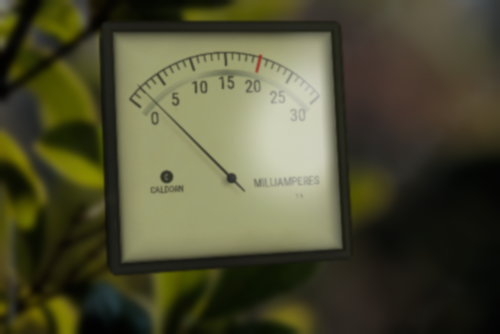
2; mA
